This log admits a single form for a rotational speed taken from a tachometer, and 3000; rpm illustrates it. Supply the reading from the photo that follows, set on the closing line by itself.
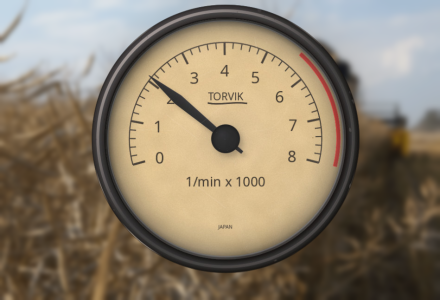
2100; rpm
